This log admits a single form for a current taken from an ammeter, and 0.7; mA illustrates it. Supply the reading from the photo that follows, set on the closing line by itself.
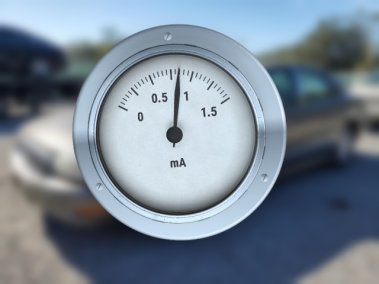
0.85; mA
